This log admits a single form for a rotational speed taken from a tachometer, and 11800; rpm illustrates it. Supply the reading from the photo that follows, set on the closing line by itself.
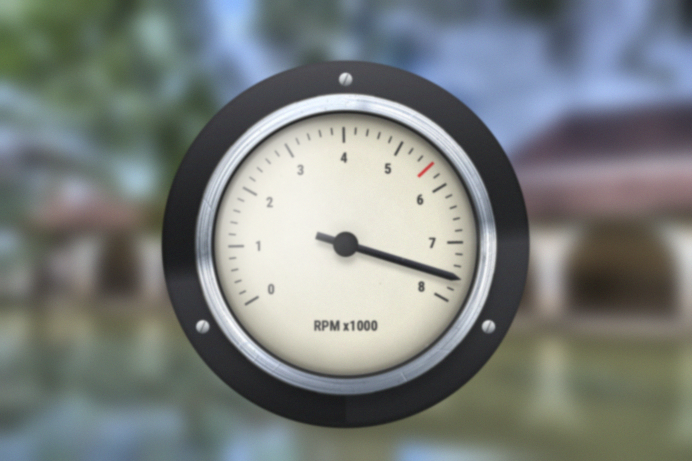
7600; rpm
